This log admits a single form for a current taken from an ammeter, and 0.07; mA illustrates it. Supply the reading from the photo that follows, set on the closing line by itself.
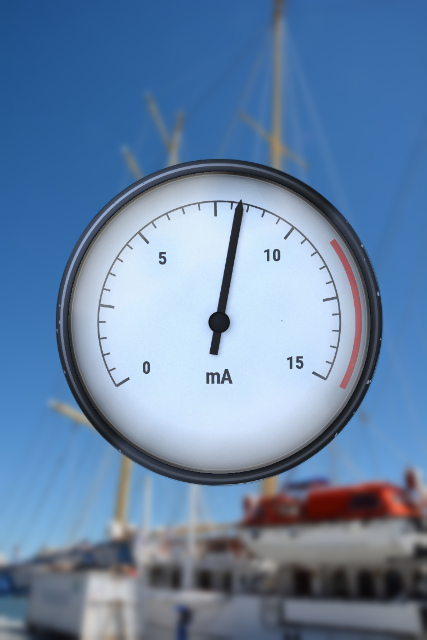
8.25; mA
